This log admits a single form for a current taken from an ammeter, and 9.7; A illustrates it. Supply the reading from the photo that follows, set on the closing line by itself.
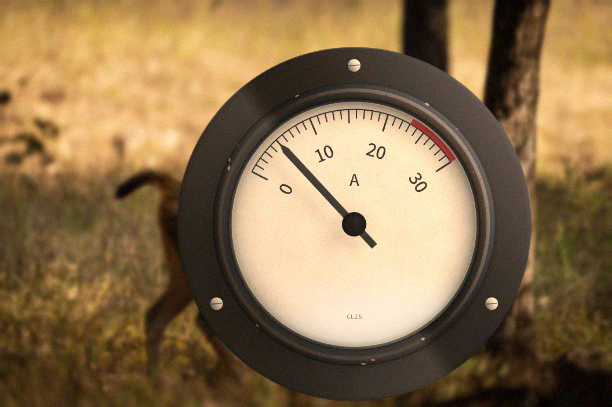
5; A
